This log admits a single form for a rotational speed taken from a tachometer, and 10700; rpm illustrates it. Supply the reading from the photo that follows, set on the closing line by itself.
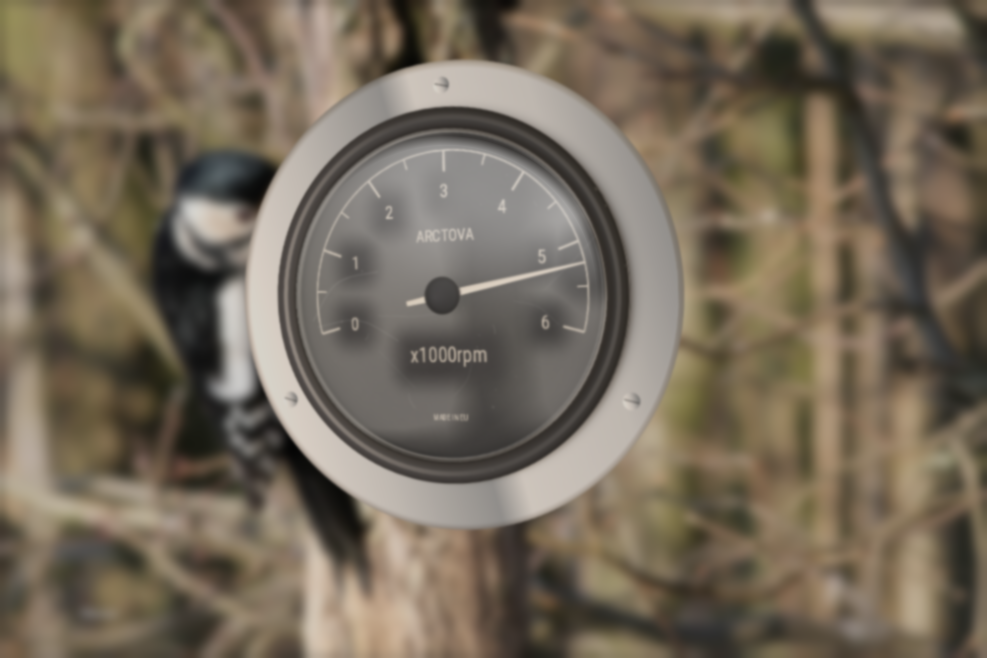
5250; rpm
